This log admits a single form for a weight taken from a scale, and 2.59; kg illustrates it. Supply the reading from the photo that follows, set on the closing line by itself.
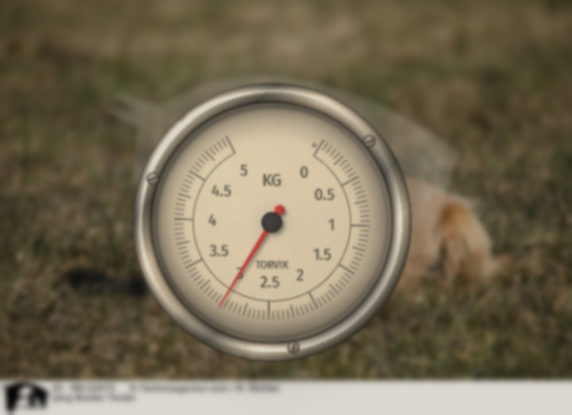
3; kg
